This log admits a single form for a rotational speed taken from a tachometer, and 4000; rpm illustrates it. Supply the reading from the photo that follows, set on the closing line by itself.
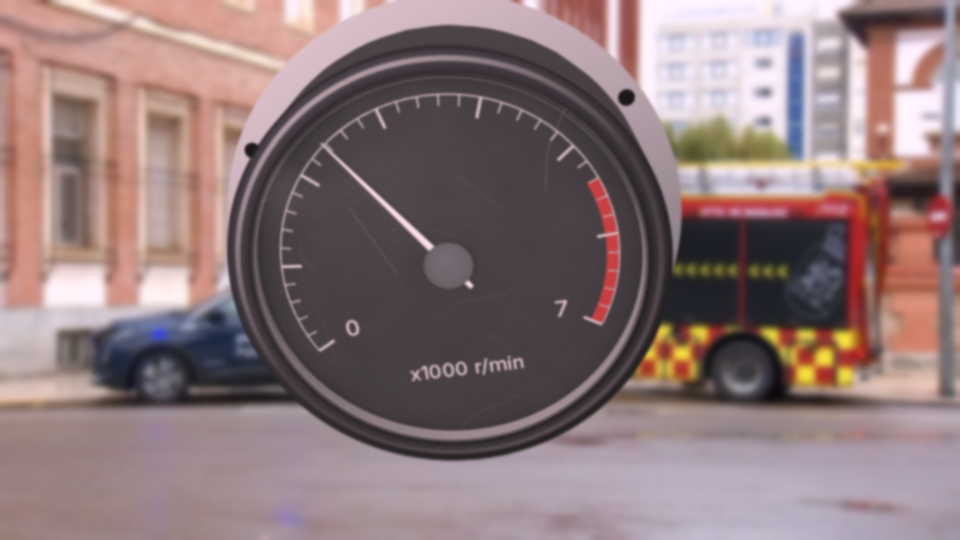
2400; rpm
